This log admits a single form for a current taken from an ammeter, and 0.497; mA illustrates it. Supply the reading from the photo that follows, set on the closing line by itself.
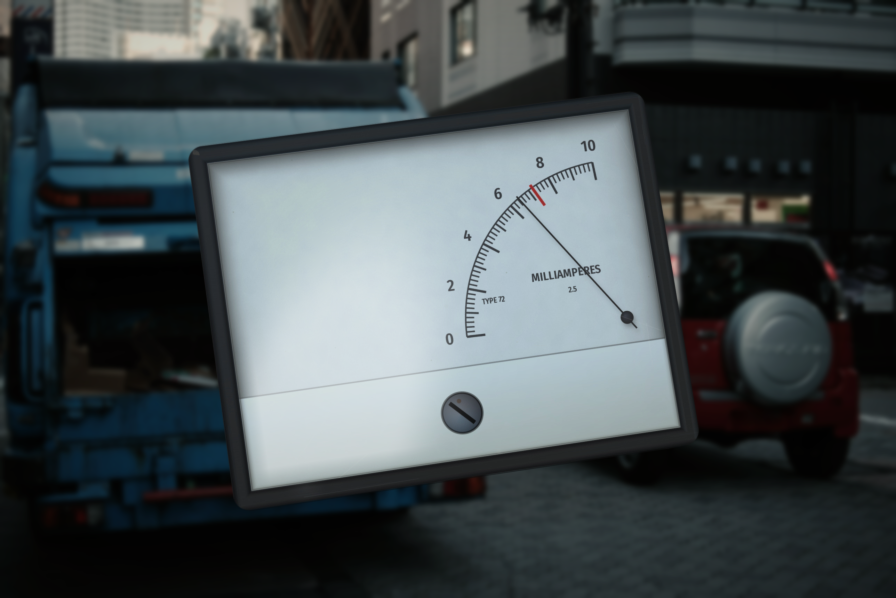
6.4; mA
